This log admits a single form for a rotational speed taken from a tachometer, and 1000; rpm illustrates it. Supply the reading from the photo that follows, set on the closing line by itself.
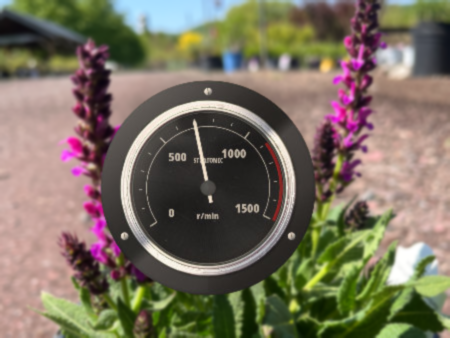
700; rpm
